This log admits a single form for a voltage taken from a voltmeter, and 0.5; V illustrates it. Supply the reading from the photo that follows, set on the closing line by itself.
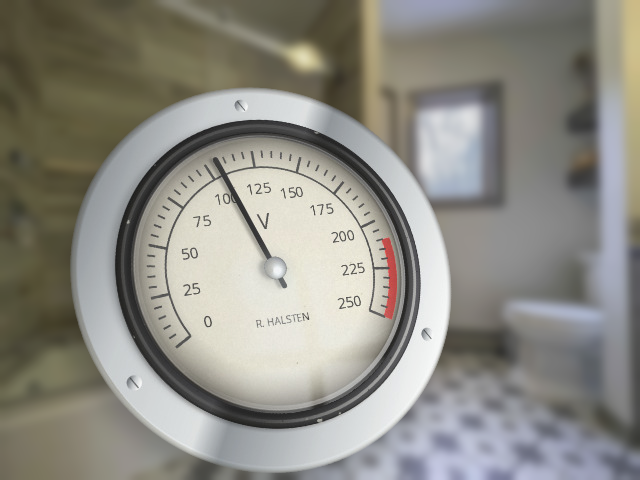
105; V
